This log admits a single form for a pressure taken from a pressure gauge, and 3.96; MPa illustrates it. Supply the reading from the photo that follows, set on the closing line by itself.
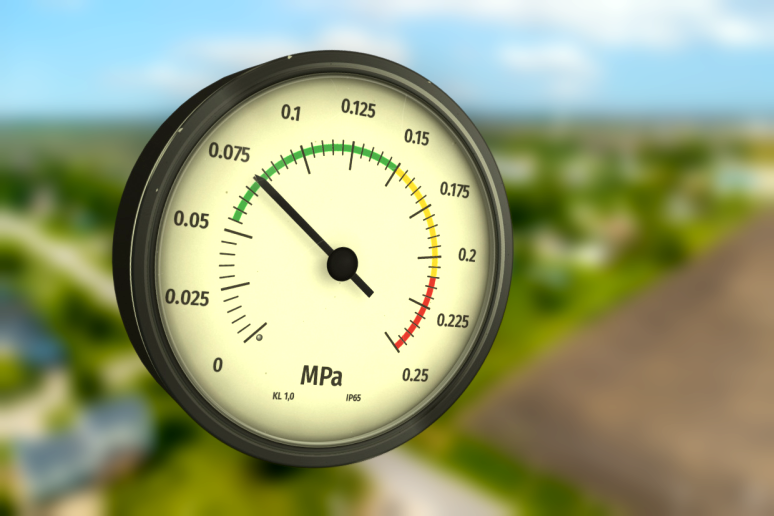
0.075; MPa
